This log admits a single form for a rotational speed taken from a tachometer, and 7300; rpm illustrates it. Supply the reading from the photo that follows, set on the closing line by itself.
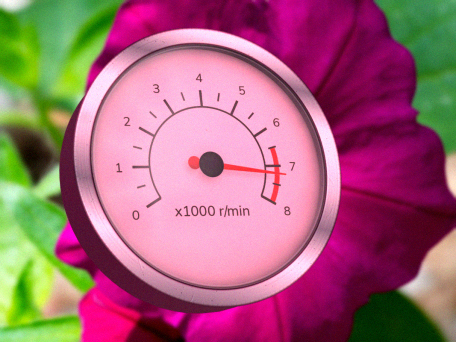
7250; rpm
